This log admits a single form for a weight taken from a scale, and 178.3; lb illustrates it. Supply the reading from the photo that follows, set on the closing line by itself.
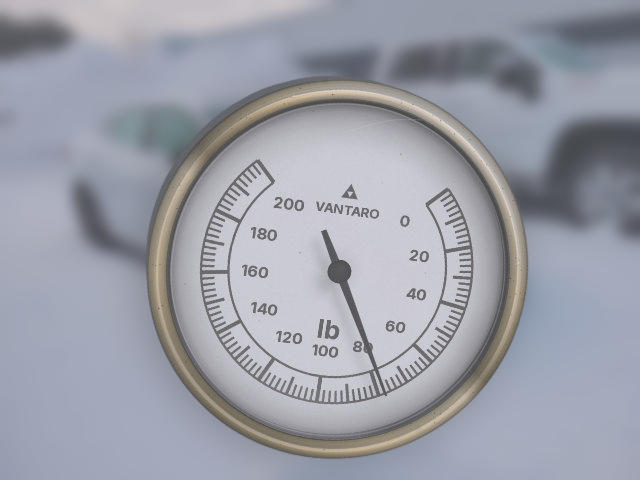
78; lb
